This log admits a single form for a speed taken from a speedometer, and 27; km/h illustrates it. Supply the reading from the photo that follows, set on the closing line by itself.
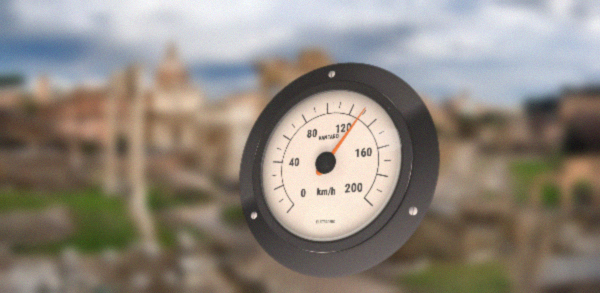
130; km/h
